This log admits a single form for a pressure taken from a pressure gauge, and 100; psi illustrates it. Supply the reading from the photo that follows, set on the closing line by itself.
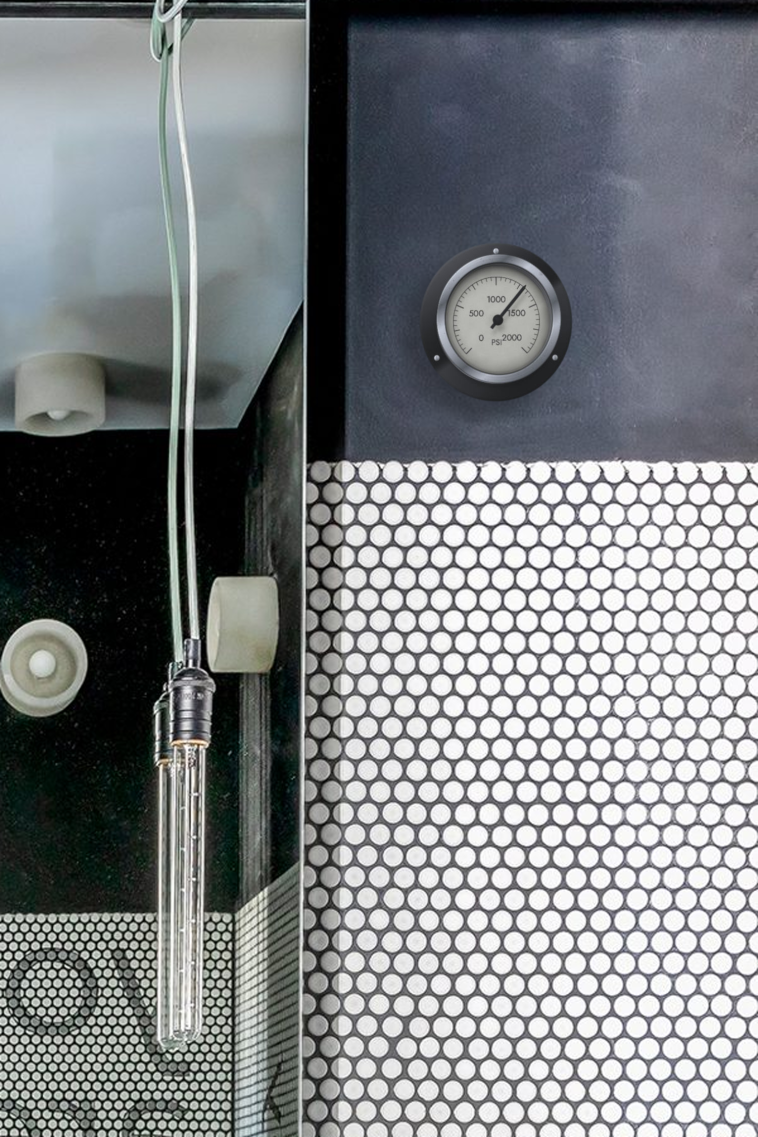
1300; psi
